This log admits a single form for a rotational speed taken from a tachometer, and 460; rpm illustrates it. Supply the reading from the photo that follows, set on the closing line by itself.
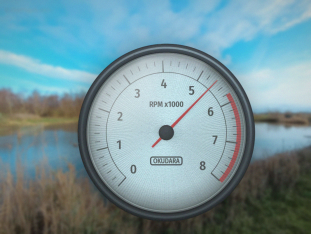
5400; rpm
